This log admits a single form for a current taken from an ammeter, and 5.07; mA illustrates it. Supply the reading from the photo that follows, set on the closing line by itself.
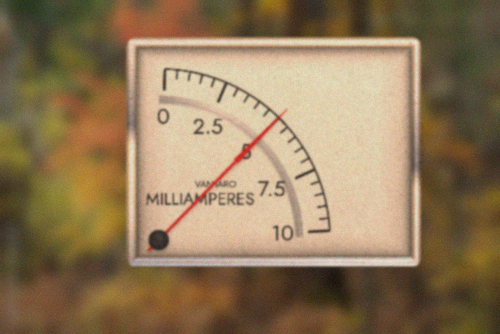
5; mA
